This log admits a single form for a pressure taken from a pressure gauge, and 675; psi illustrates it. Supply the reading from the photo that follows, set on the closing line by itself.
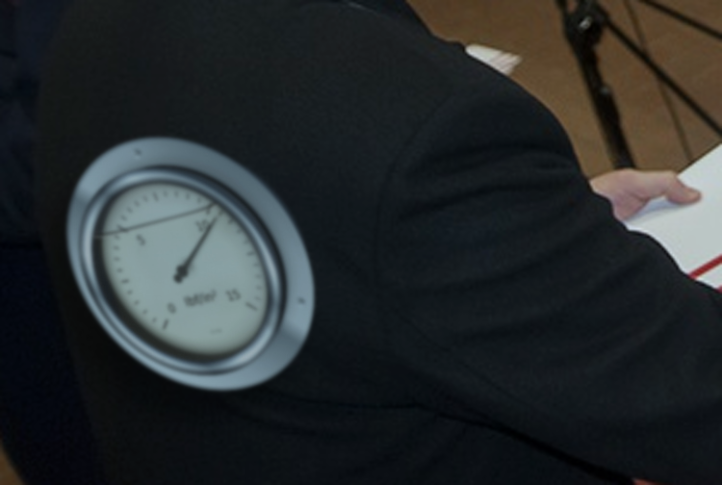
10.5; psi
